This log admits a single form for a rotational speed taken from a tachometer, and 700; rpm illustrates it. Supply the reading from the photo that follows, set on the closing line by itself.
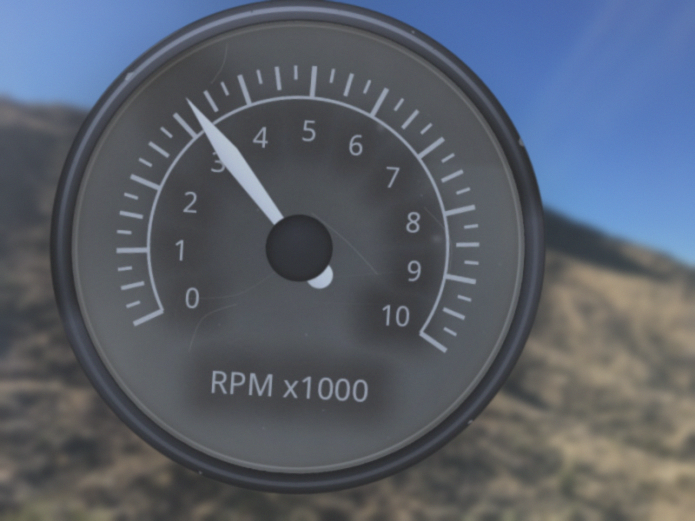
3250; rpm
